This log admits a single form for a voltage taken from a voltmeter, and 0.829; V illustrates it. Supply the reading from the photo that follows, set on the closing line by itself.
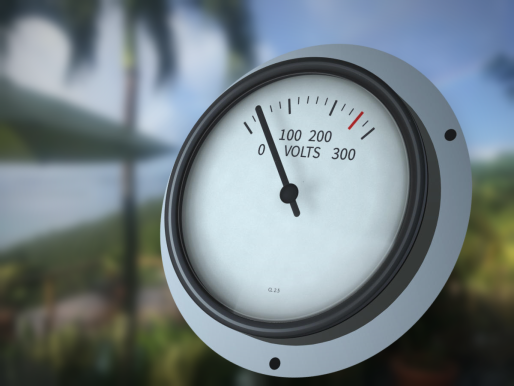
40; V
